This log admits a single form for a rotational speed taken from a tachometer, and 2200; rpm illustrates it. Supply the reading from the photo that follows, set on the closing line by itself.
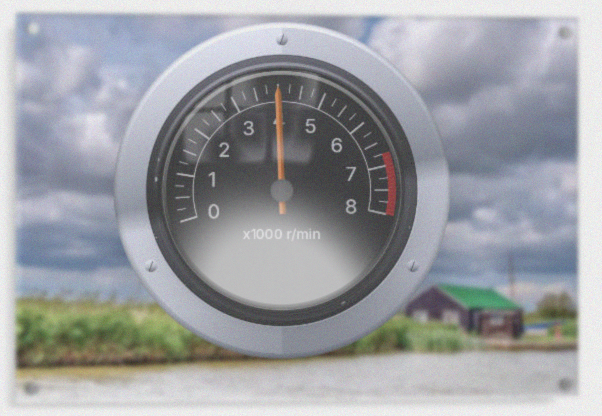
4000; rpm
